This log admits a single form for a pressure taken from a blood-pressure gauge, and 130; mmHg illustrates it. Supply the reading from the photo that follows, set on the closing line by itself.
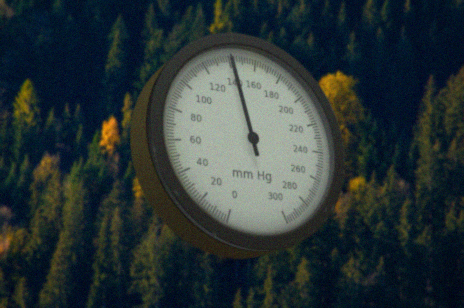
140; mmHg
